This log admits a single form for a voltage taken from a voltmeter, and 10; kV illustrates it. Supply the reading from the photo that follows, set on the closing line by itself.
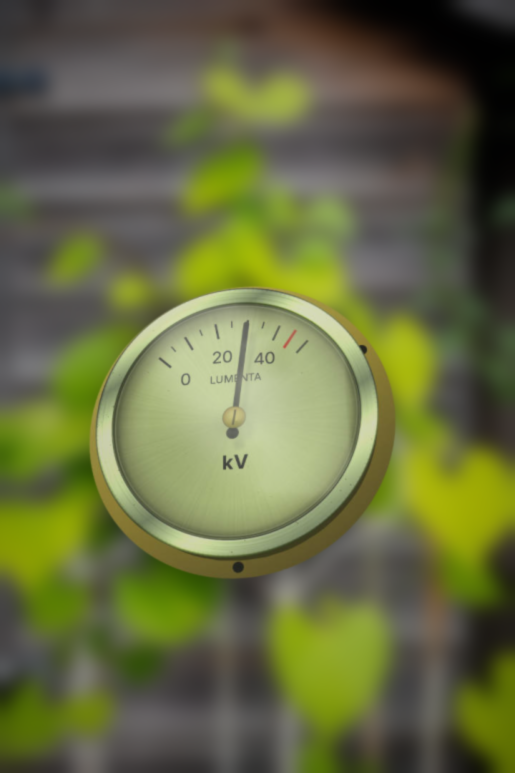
30; kV
